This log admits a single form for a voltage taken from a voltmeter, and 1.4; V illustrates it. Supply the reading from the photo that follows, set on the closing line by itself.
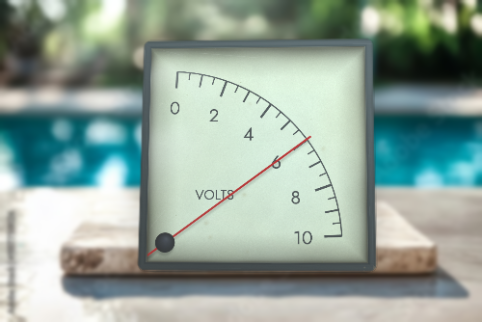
6; V
